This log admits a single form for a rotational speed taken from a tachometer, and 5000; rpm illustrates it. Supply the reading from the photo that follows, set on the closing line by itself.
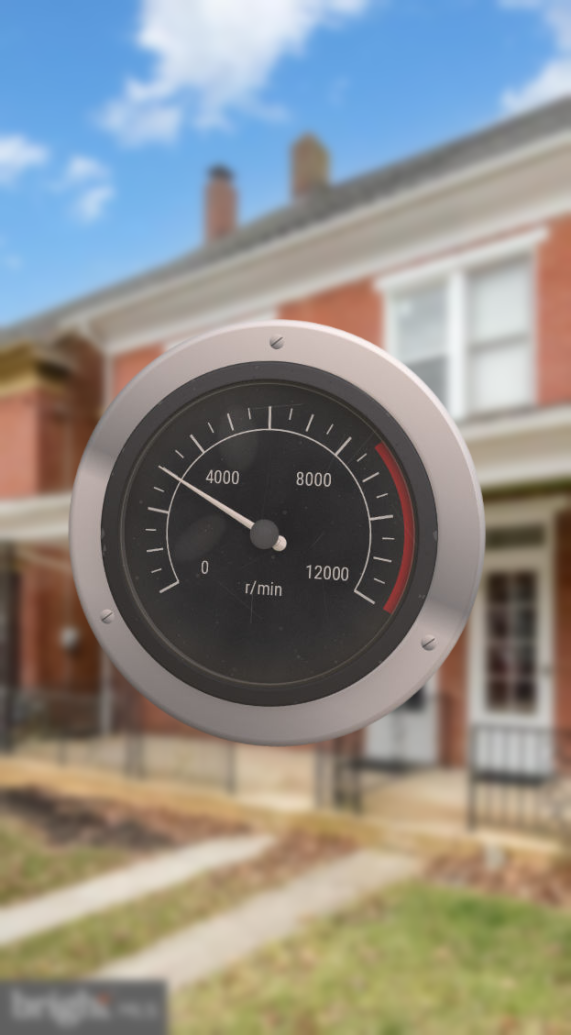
3000; rpm
